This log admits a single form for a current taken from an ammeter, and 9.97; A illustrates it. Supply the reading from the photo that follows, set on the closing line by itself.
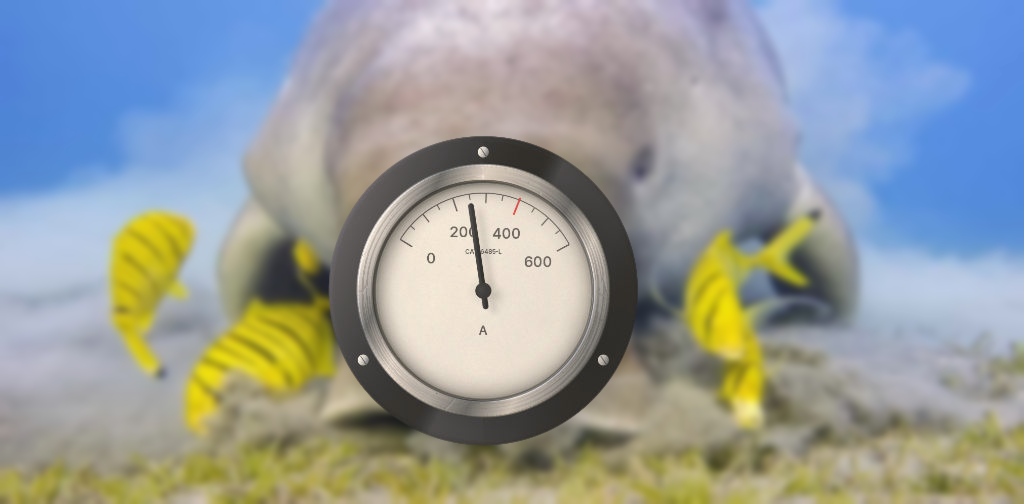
250; A
